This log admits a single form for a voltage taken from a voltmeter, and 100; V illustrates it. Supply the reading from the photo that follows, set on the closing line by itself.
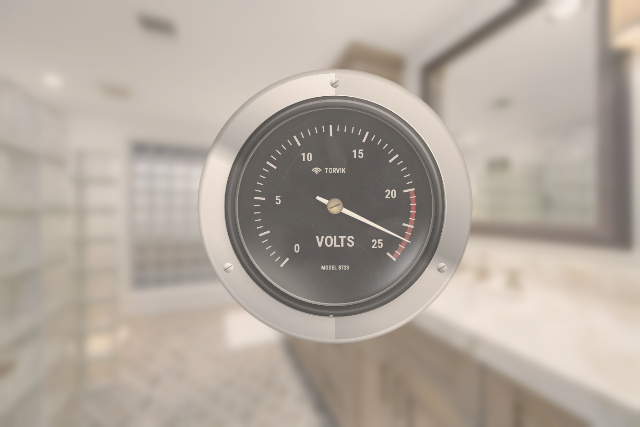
23.5; V
